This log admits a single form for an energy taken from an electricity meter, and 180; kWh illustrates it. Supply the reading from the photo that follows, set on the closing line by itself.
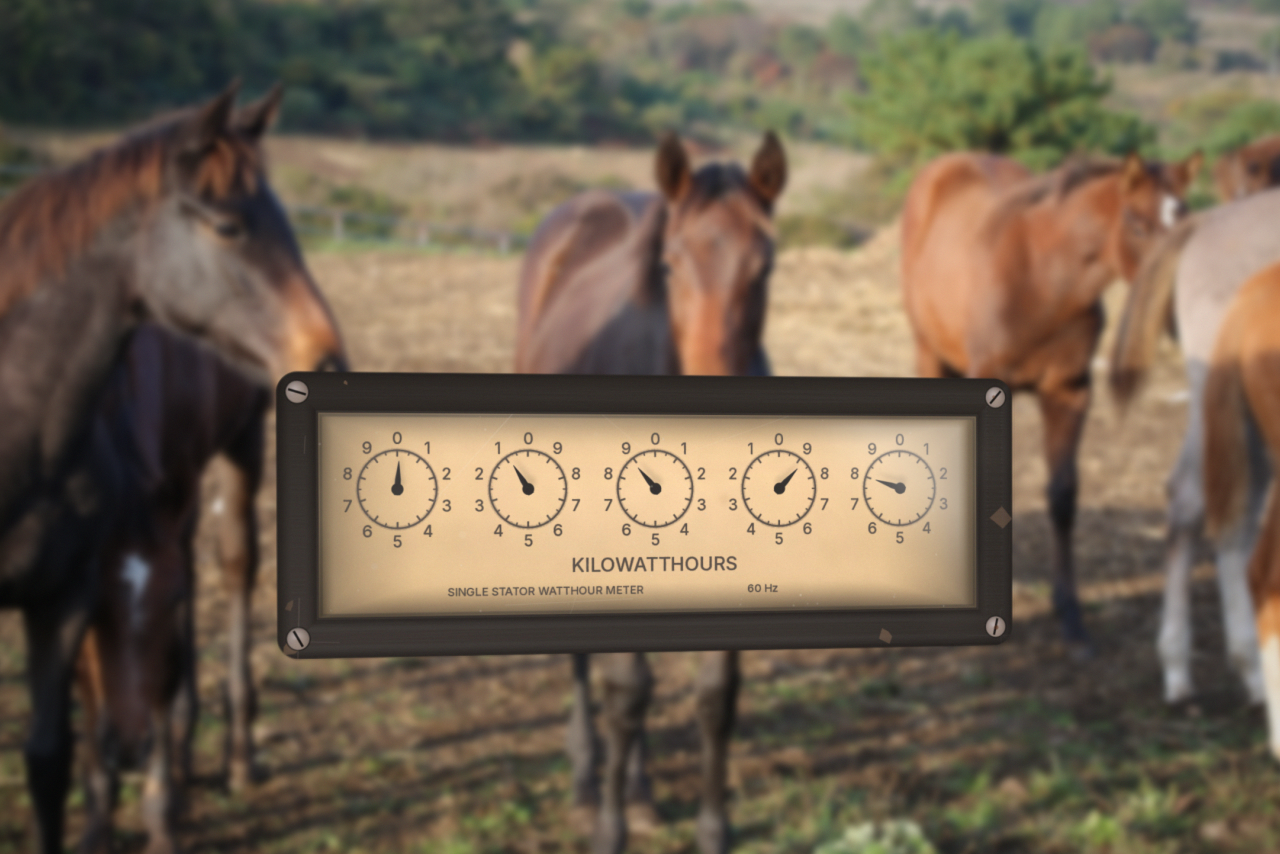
888; kWh
